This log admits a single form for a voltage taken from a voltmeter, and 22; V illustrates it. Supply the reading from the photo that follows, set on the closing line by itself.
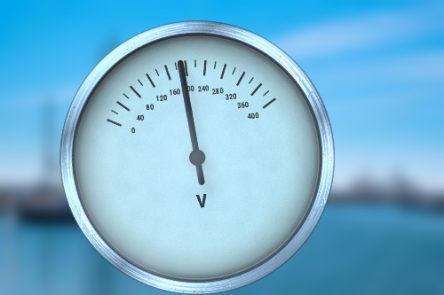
190; V
